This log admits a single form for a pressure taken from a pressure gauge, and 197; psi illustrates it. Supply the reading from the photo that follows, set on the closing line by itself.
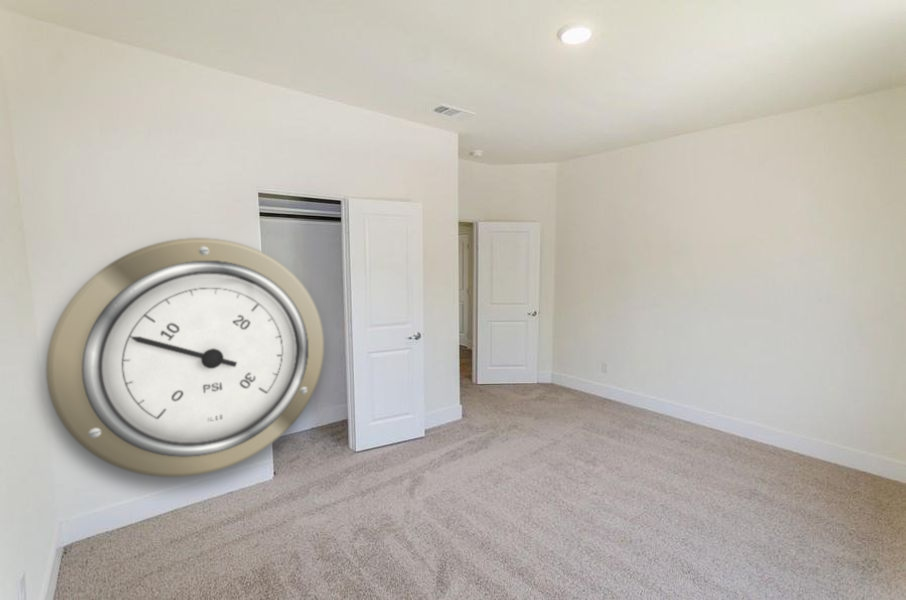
8; psi
